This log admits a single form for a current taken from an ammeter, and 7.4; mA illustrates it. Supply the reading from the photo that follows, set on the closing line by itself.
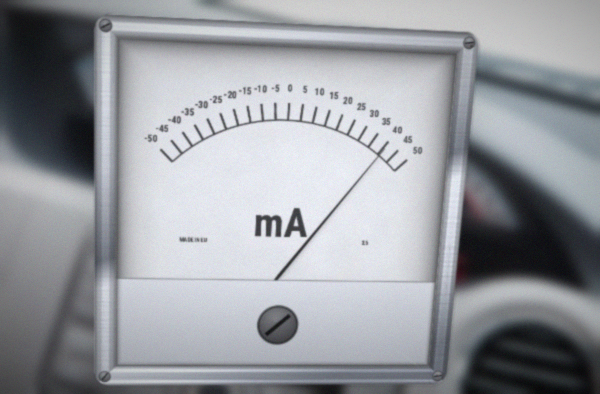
40; mA
